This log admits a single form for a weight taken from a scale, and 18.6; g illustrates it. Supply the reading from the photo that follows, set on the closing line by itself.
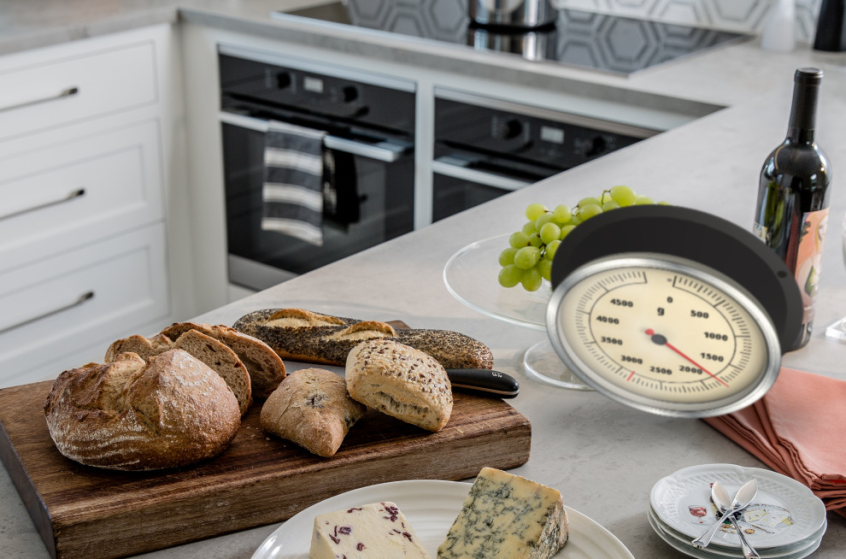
1750; g
